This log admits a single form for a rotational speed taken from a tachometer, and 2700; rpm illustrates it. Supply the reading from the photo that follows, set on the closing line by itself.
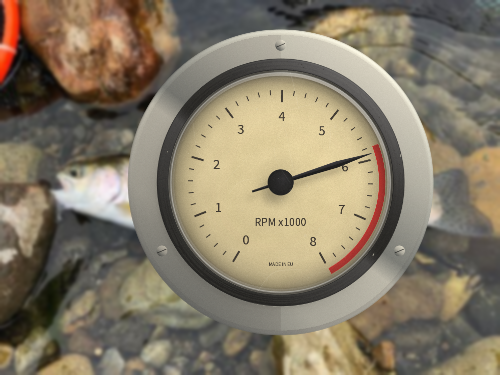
5900; rpm
